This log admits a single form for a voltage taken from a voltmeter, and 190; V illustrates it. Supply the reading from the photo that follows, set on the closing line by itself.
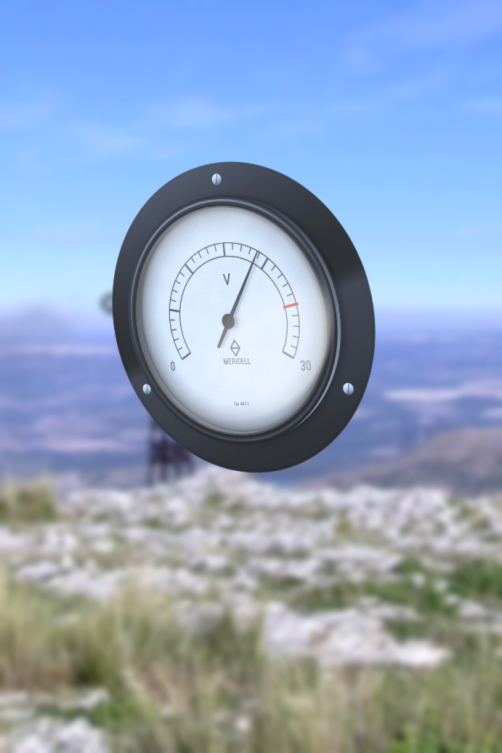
19; V
